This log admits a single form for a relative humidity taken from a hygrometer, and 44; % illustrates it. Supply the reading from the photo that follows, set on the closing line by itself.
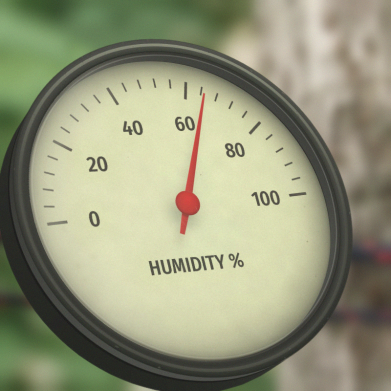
64; %
